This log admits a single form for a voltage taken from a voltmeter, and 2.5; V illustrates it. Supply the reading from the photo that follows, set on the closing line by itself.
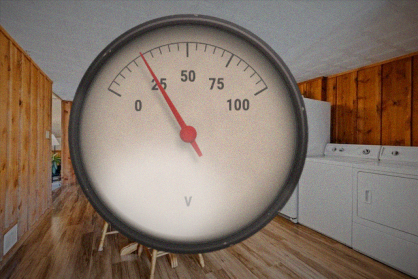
25; V
